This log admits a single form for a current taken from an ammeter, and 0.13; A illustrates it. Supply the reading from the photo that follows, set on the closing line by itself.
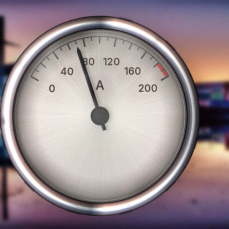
70; A
